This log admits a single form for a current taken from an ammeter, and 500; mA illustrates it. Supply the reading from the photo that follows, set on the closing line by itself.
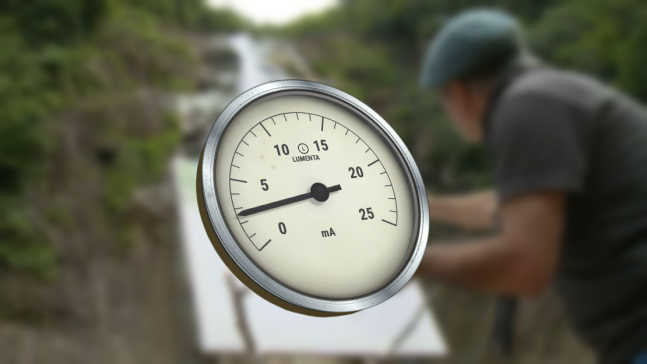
2.5; mA
